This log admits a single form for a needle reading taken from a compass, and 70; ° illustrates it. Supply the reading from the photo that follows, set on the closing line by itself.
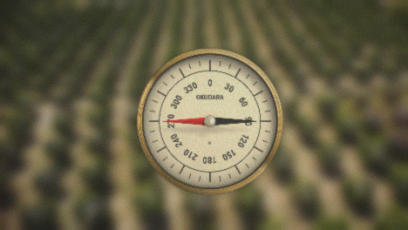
270; °
